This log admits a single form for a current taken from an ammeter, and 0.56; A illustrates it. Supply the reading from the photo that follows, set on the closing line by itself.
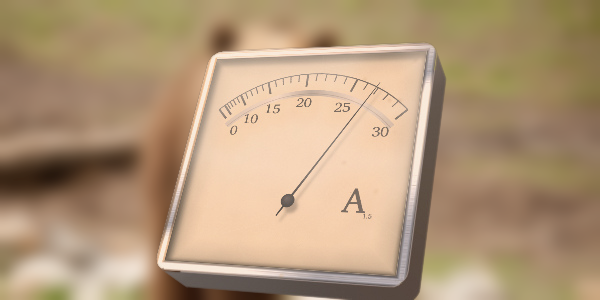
27; A
